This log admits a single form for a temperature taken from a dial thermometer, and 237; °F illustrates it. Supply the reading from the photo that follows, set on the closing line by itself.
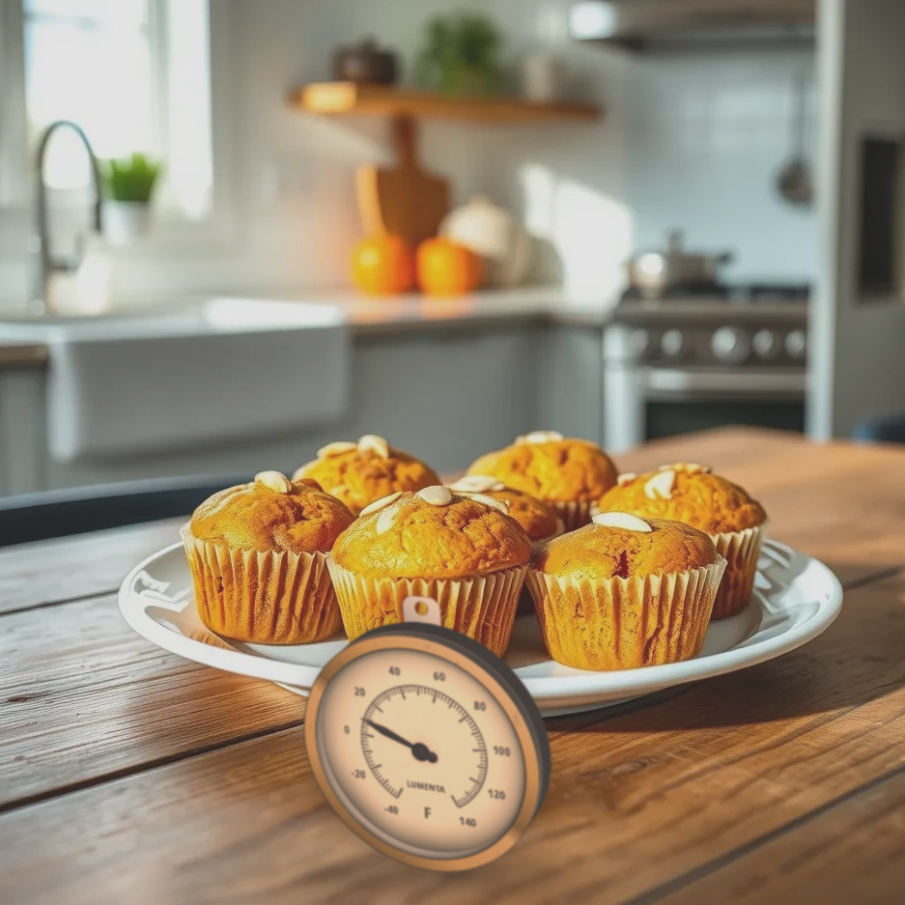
10; °F
